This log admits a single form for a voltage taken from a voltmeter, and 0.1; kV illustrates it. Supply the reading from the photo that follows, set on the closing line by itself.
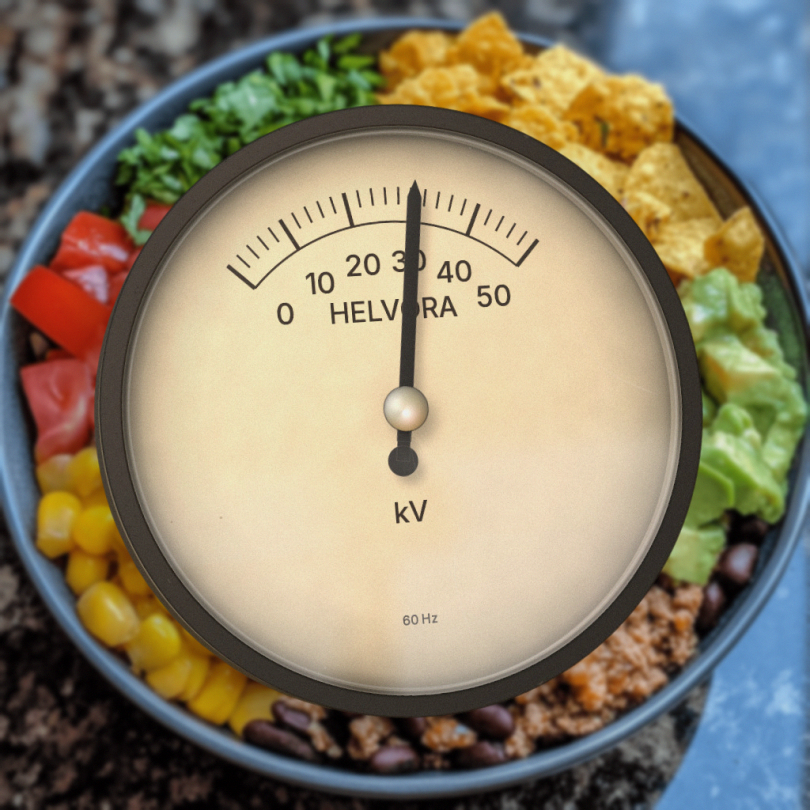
30; kV
